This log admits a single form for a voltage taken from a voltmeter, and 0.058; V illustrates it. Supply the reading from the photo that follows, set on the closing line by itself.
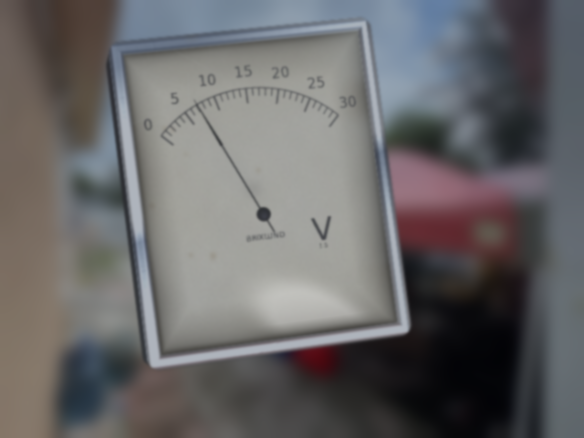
7; V
